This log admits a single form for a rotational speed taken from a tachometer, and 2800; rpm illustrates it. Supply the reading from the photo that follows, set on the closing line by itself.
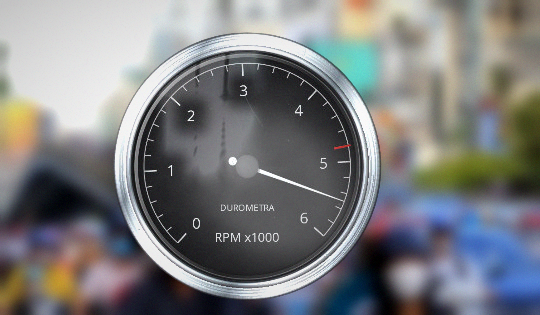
5500; rpm
